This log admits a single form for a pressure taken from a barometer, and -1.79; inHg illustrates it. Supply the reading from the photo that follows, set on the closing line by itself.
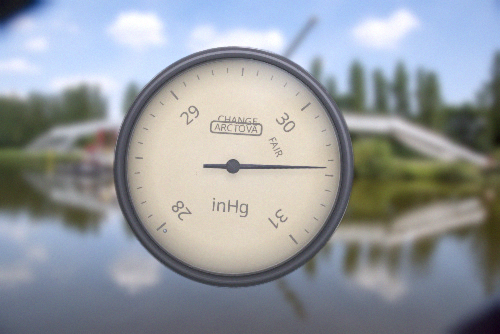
30.45; inHg
